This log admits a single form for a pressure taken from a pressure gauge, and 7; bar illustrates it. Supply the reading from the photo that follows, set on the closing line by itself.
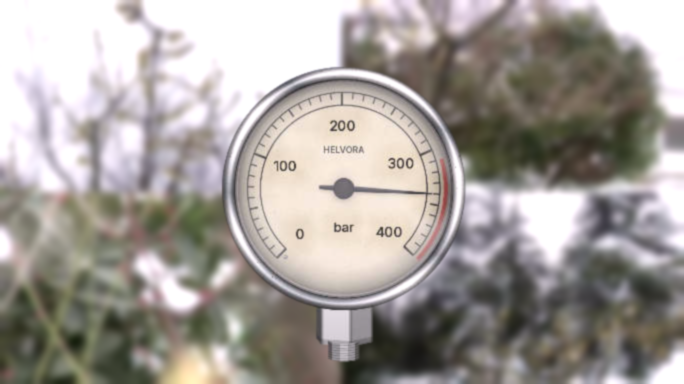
340; bar
